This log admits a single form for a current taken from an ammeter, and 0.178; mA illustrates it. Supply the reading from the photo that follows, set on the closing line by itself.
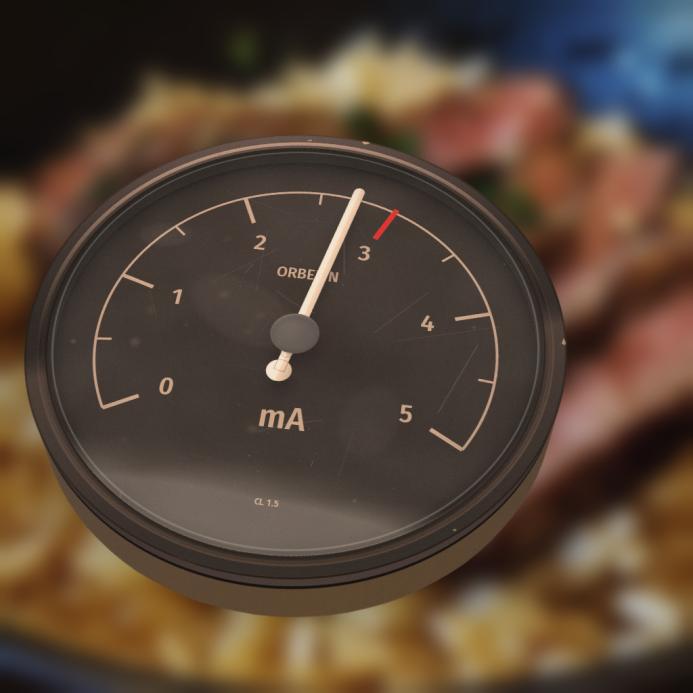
2.75; mA
